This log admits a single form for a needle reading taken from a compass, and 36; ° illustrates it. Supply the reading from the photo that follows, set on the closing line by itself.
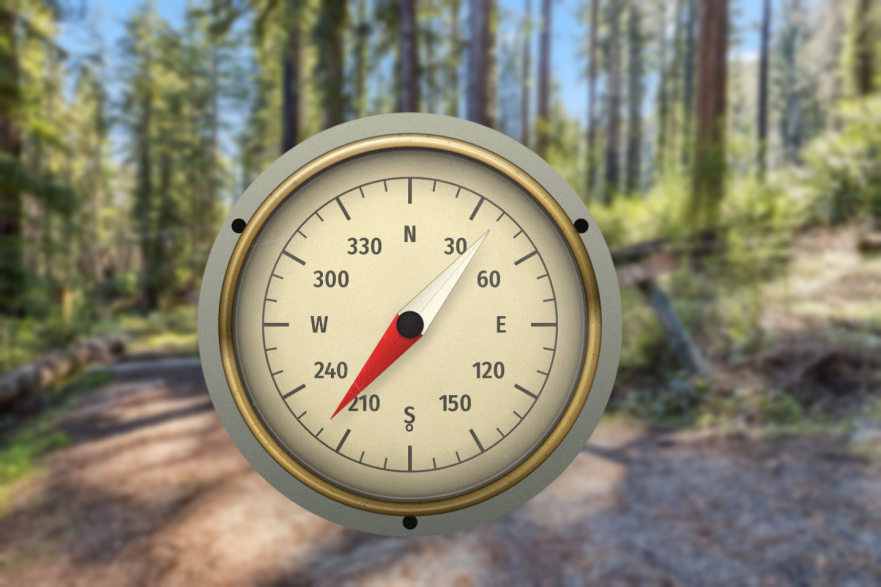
220; °
